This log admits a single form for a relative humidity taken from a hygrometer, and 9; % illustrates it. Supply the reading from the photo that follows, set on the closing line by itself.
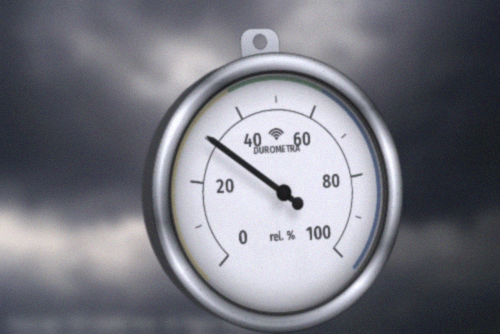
30; %
